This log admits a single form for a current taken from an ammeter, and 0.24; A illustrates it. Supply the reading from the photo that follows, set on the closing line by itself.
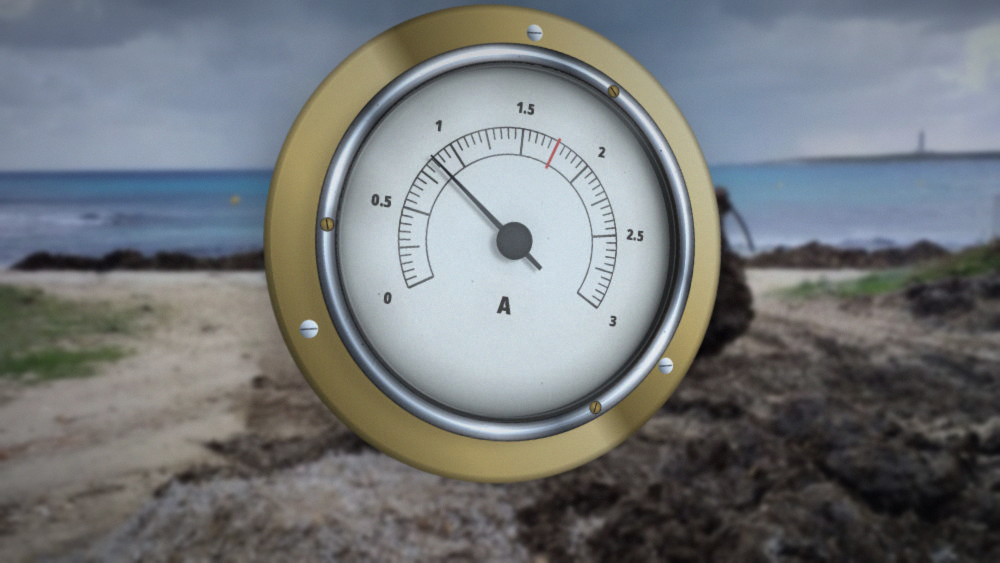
0.85; A
